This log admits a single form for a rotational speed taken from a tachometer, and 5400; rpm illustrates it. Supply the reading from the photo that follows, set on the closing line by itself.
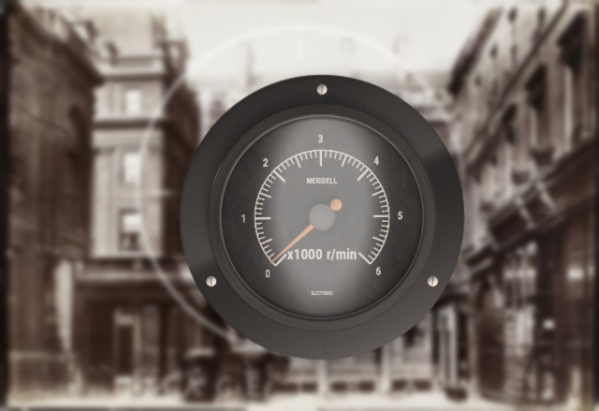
100; rpm
